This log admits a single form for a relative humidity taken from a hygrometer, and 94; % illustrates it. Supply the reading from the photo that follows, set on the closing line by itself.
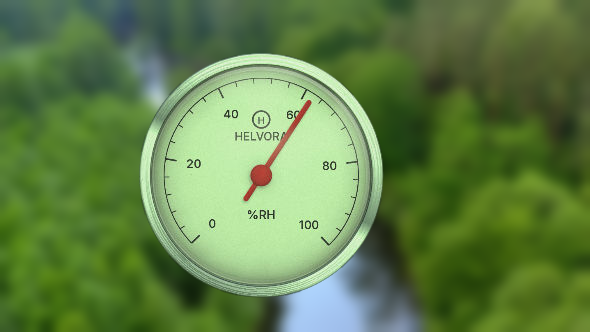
62; %
